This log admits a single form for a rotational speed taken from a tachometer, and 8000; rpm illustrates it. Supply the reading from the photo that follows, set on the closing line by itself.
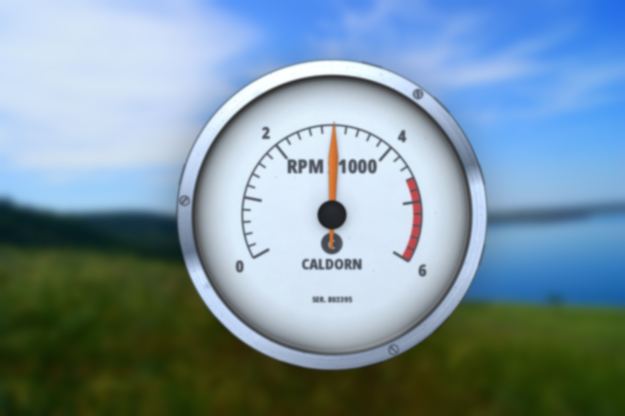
3000; rpm
